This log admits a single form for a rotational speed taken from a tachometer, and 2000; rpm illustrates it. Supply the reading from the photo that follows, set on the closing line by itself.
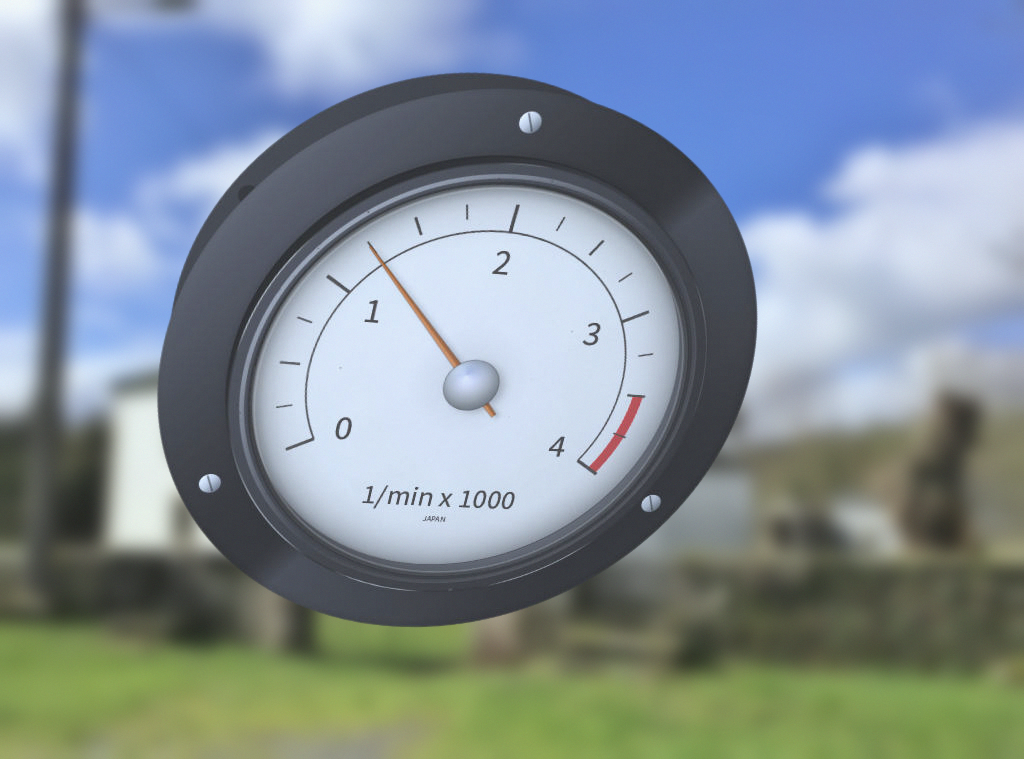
1250; rpm
